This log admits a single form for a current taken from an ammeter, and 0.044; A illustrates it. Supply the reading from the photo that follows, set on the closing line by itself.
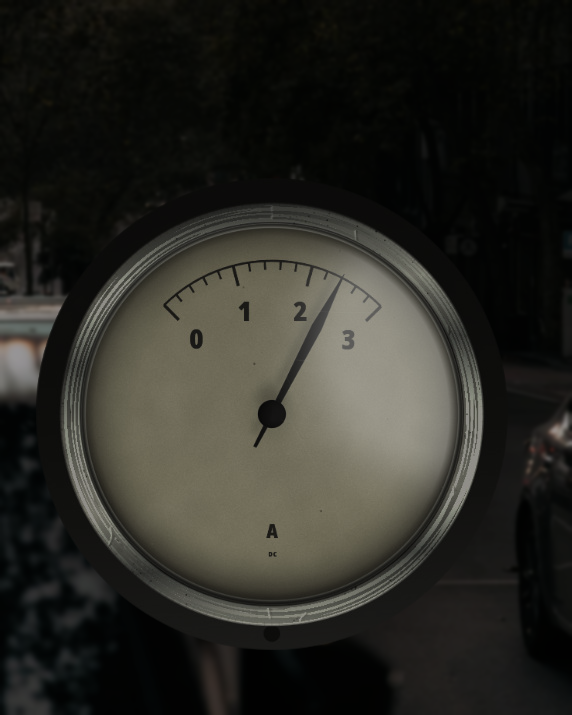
2.4; A
